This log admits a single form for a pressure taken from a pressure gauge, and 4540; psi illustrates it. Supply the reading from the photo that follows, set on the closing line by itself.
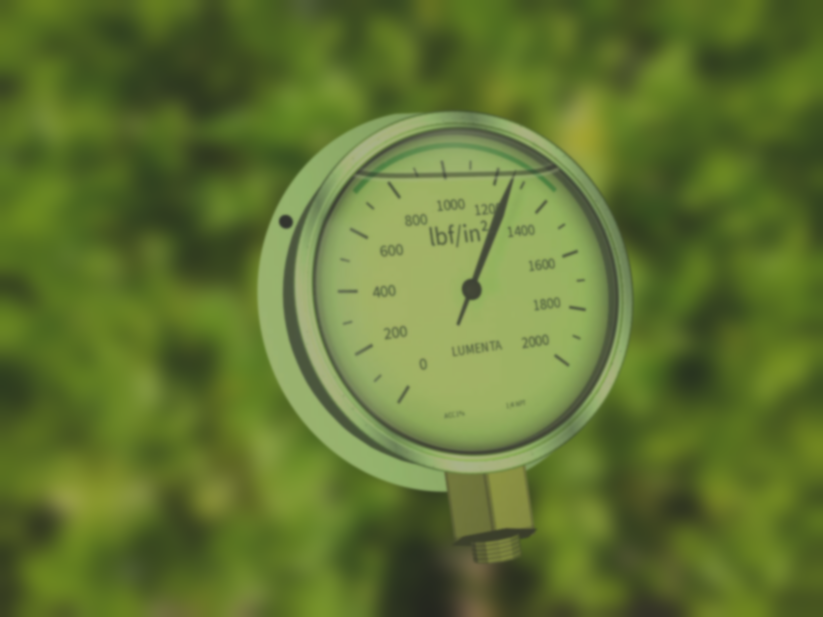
1250; psi
